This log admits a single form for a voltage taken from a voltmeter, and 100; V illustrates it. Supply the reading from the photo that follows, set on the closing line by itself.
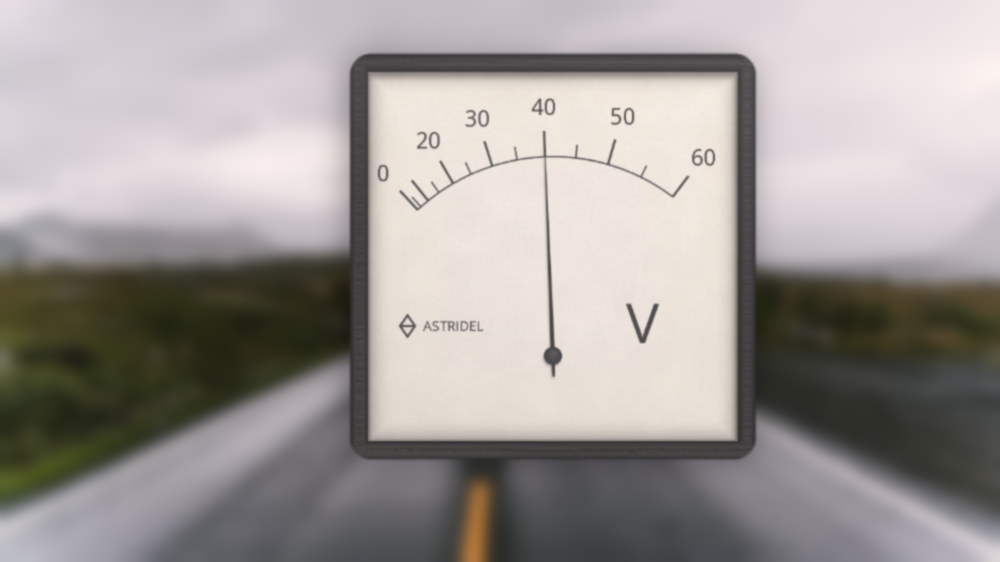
40; V
